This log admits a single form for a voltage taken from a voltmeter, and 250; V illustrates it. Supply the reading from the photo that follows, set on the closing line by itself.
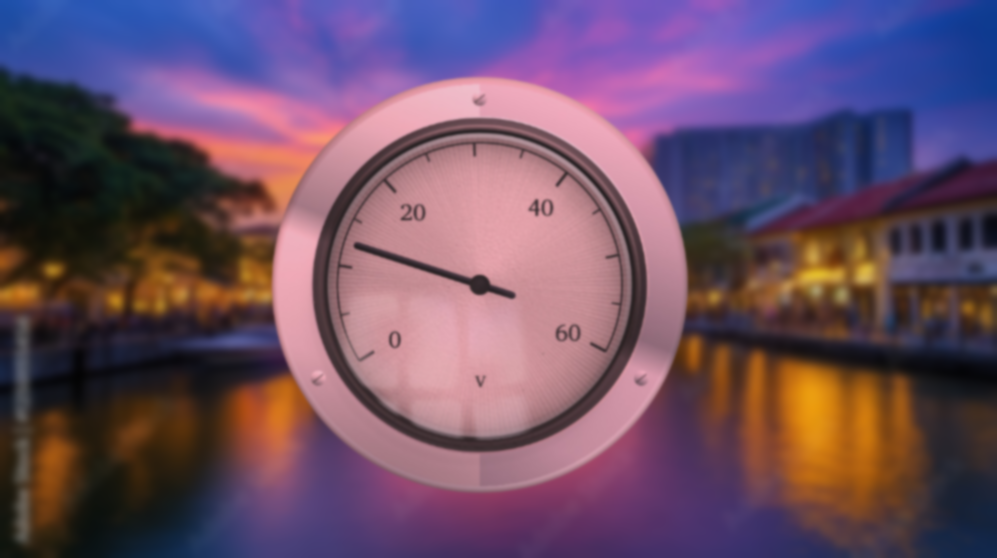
12.5; V
